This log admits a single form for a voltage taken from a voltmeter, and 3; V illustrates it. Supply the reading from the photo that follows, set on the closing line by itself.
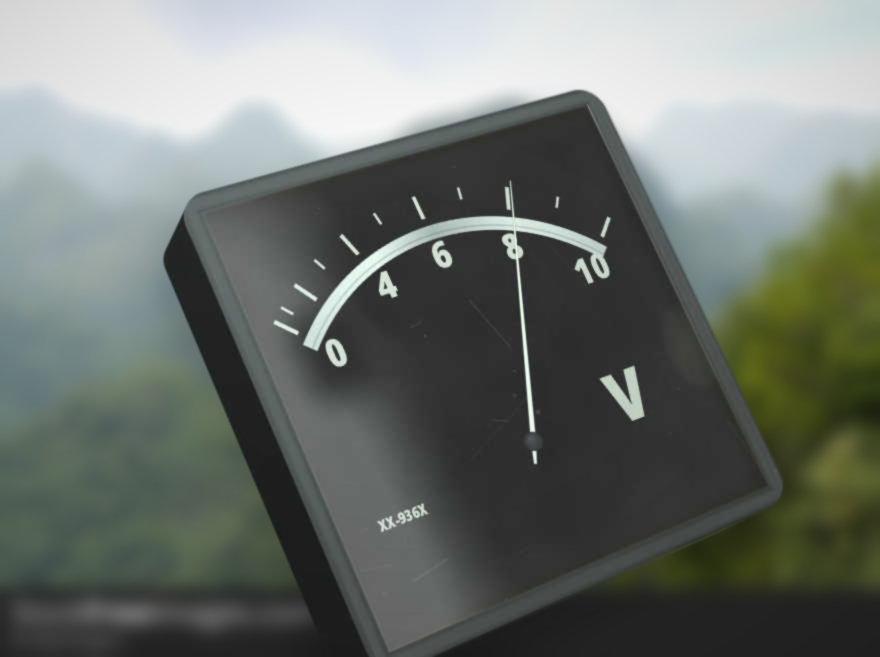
8; V
